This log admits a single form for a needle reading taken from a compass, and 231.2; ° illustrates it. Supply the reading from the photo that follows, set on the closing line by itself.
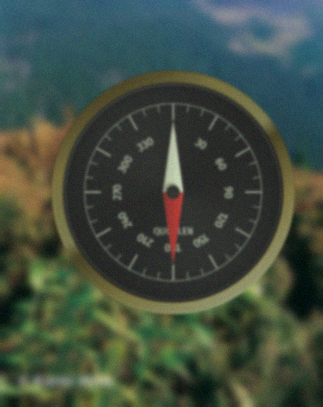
180; °
